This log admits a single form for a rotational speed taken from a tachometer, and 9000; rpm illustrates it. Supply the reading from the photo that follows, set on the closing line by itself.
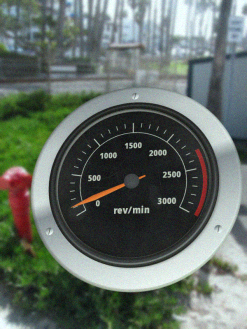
100; rpm
